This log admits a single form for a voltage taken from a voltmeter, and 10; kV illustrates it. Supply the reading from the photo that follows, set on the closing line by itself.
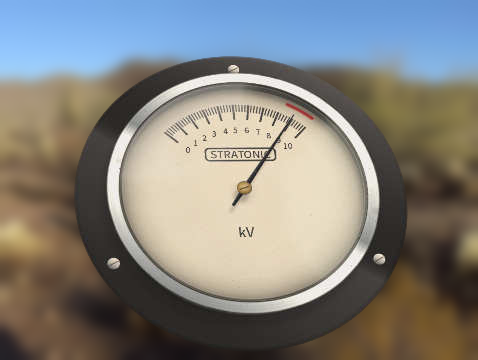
9; kV
